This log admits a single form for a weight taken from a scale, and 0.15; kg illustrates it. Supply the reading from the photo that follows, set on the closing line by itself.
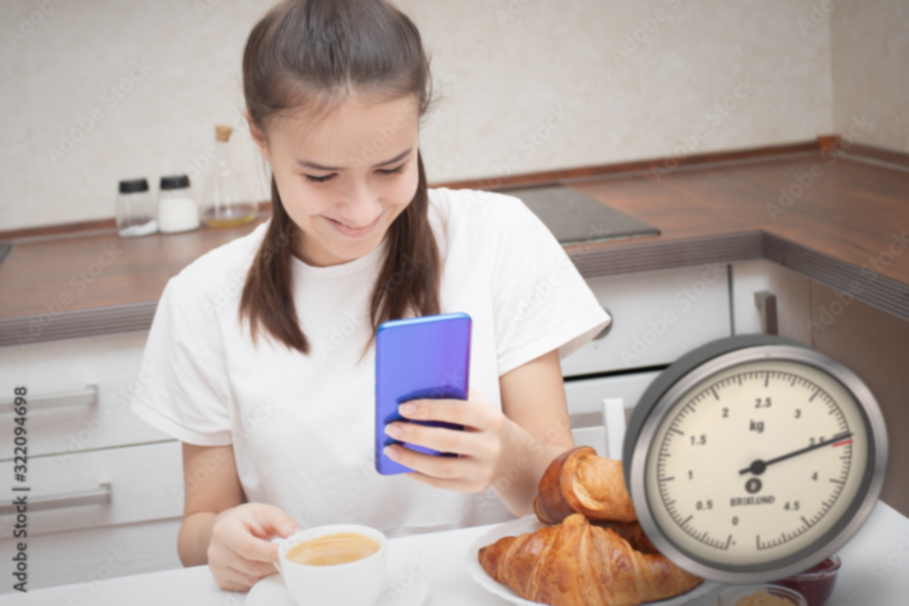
3.5; kg
